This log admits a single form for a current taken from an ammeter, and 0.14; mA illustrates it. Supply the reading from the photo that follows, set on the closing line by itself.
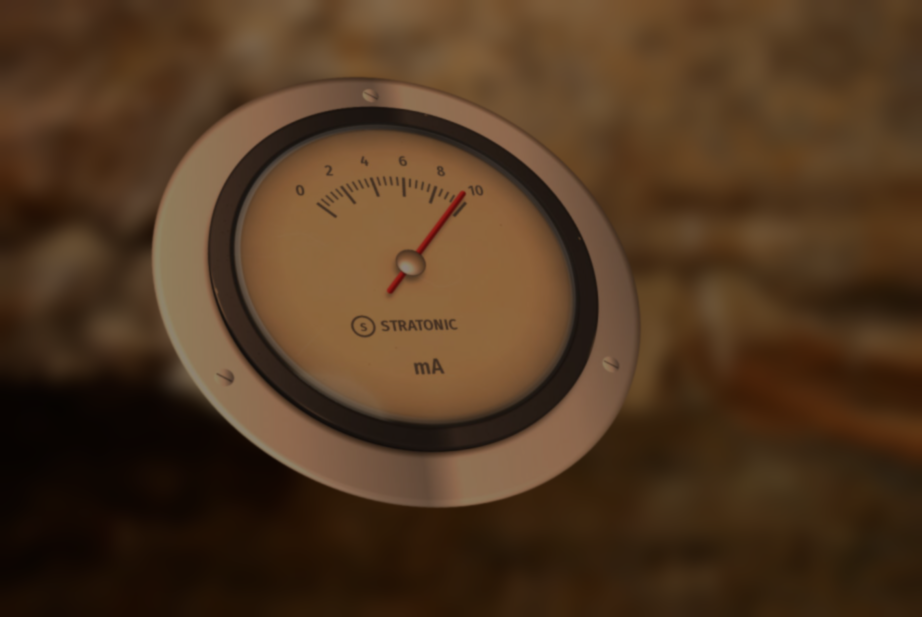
9.6; mA
